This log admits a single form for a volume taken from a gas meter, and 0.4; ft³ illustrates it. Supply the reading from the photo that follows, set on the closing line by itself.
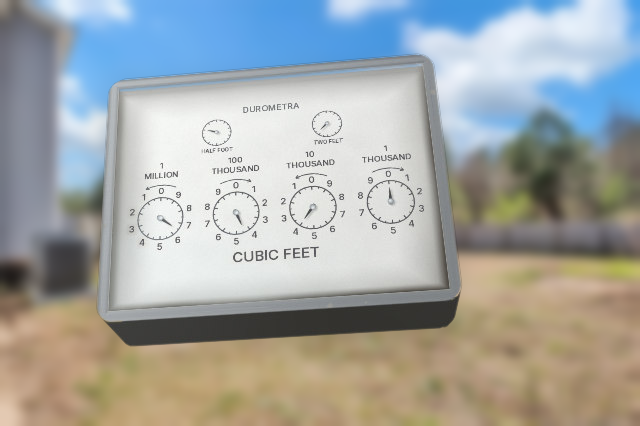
644000; ft³
